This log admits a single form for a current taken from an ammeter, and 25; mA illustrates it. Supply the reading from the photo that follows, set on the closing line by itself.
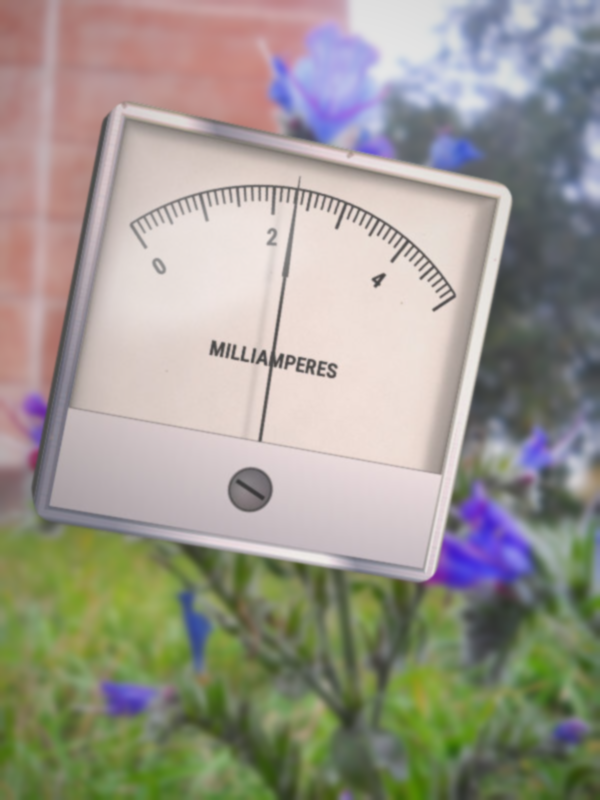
2.3; mA
